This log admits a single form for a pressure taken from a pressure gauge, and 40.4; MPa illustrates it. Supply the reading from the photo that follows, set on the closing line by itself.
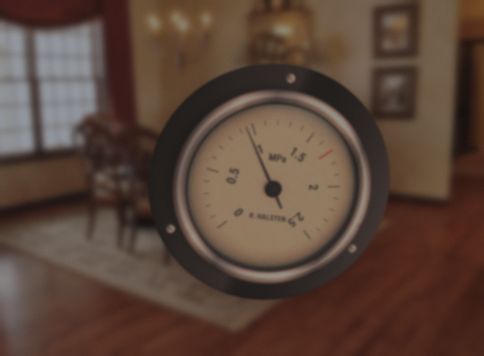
0.95; MPa
